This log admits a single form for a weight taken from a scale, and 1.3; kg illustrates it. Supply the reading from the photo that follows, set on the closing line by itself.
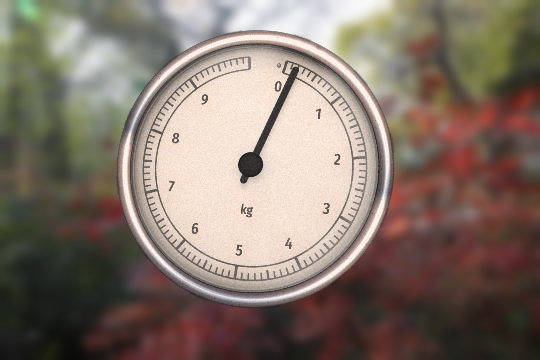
0.2; kg
